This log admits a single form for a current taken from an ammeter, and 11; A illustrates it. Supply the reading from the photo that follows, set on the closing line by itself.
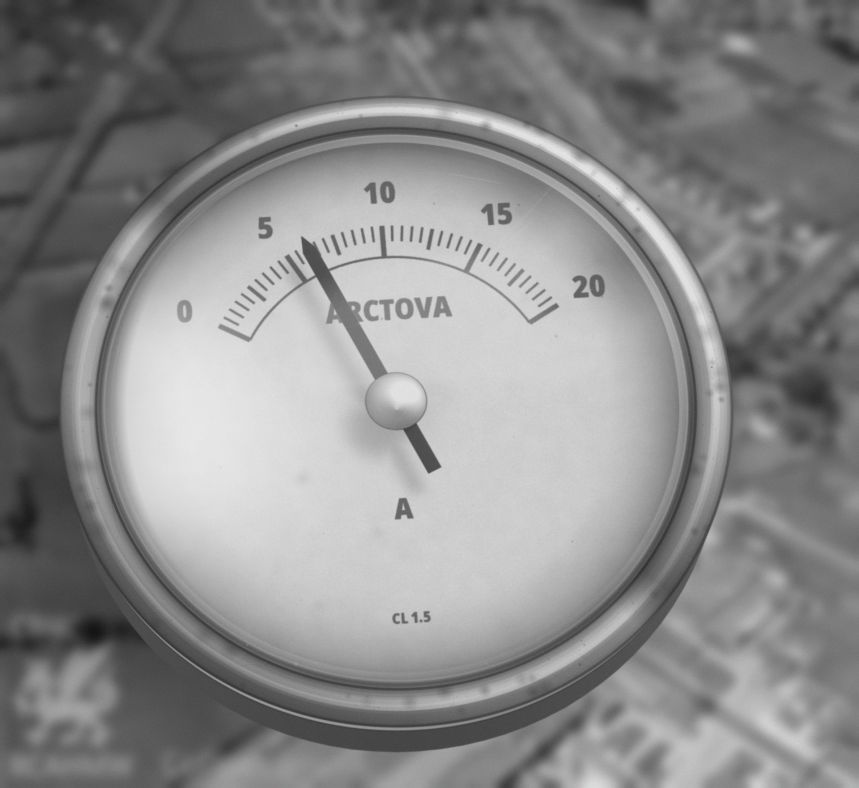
6; A
